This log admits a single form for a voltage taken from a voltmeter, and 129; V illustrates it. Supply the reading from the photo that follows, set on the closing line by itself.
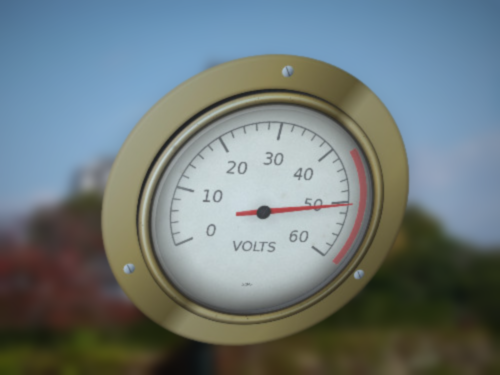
50; V
